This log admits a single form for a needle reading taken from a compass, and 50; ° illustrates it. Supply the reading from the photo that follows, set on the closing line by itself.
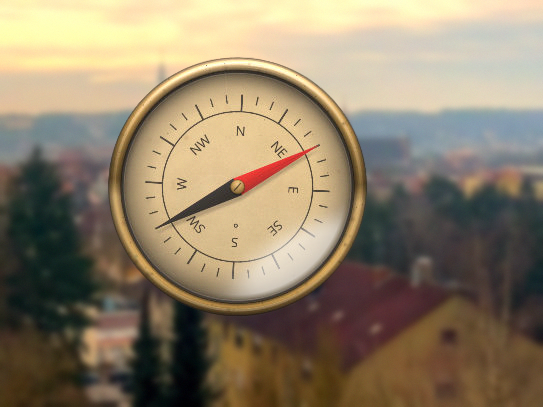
60; °
